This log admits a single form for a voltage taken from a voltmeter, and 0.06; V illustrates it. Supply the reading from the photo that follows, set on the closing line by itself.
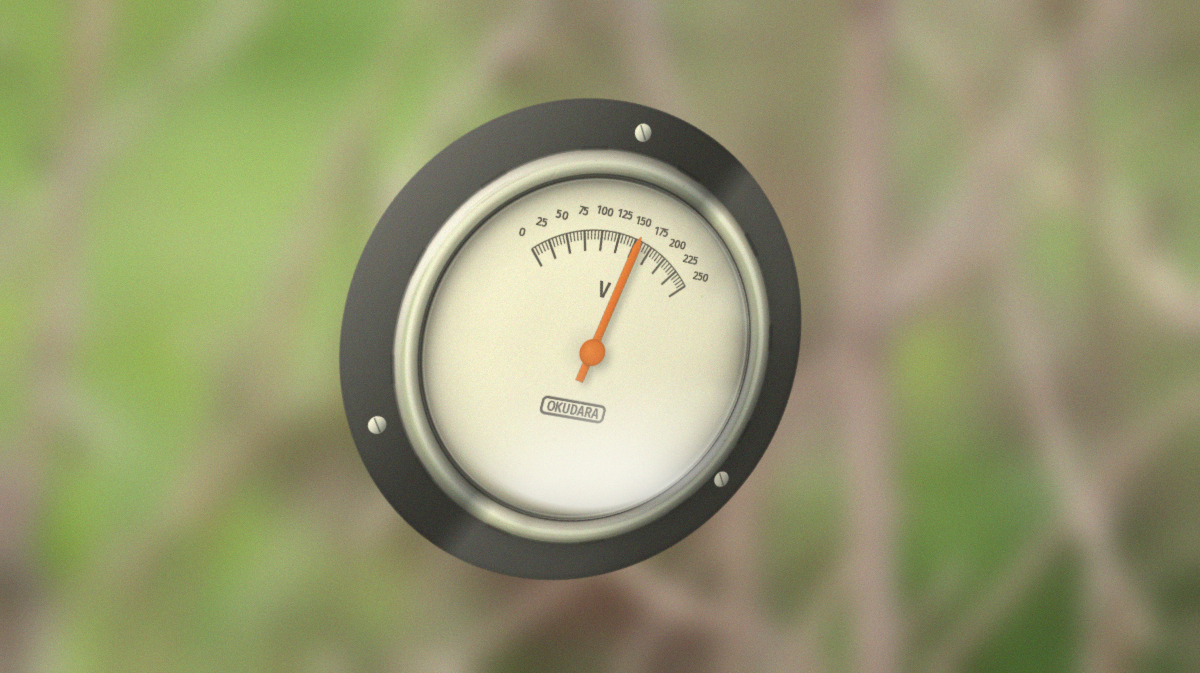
150; V
